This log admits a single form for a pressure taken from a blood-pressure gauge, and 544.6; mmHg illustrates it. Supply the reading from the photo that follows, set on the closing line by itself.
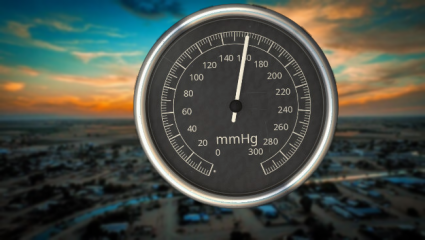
160; mmHg
